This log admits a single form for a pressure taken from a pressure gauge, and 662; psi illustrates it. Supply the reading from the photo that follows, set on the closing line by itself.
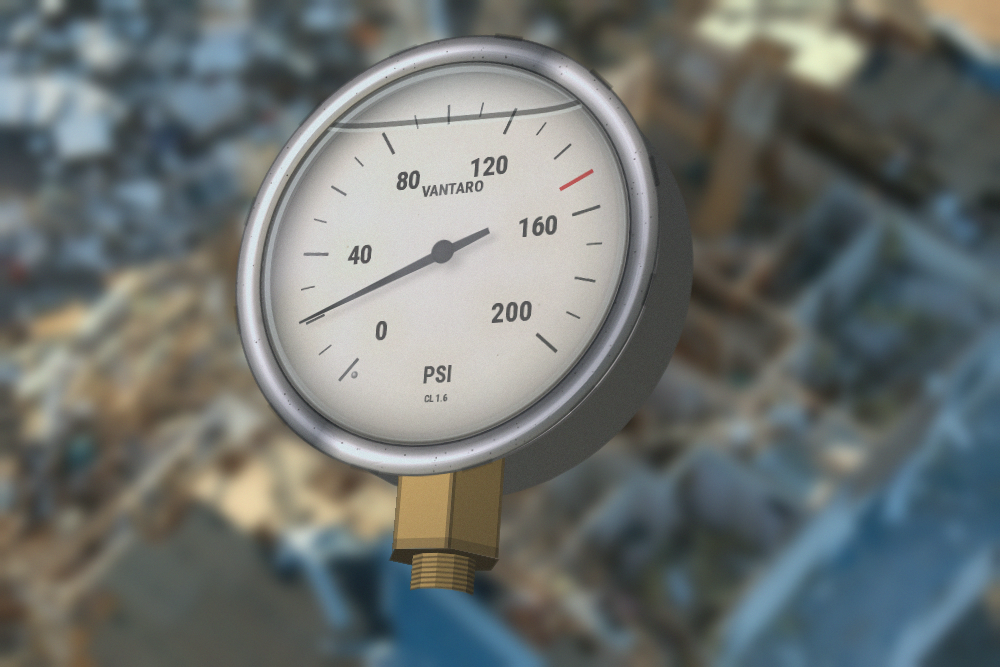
20; psi
